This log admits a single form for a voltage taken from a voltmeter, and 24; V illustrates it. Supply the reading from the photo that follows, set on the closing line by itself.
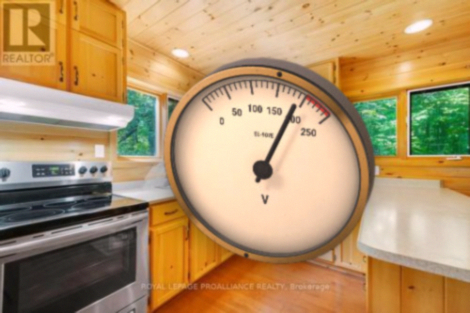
190; V
